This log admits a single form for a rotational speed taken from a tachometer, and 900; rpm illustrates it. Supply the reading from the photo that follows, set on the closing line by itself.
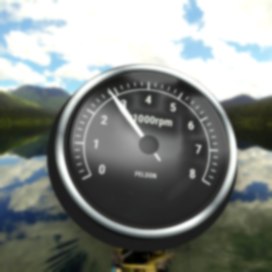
2800; rpm
